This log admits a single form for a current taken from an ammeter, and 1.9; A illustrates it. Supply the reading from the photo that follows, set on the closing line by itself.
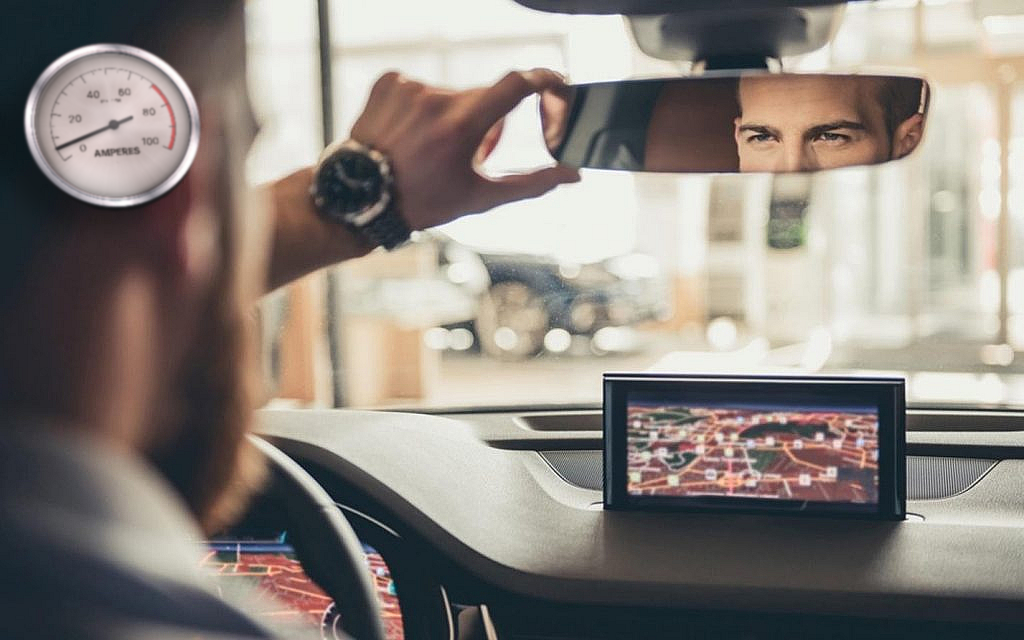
5; A
